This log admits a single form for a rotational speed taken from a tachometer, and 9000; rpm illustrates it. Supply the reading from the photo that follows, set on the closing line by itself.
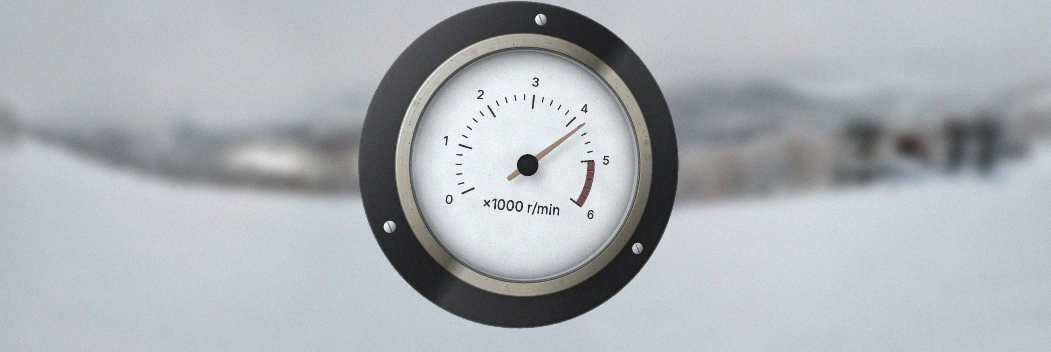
4200; rpm
